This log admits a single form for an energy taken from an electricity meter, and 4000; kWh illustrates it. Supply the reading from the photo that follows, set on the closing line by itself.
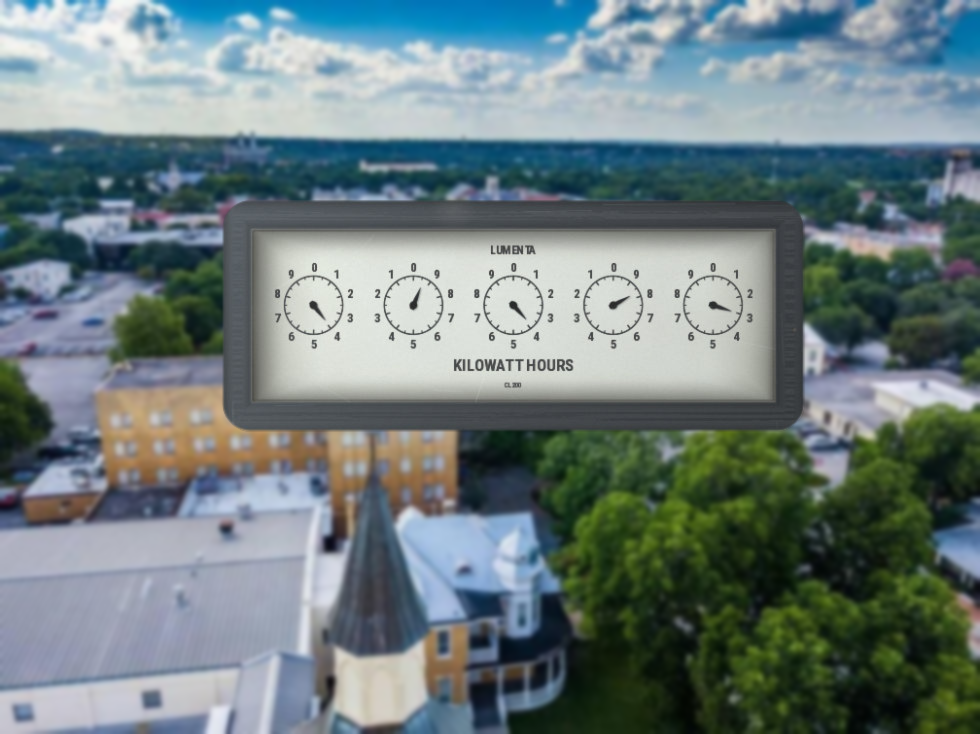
39383; kWh
